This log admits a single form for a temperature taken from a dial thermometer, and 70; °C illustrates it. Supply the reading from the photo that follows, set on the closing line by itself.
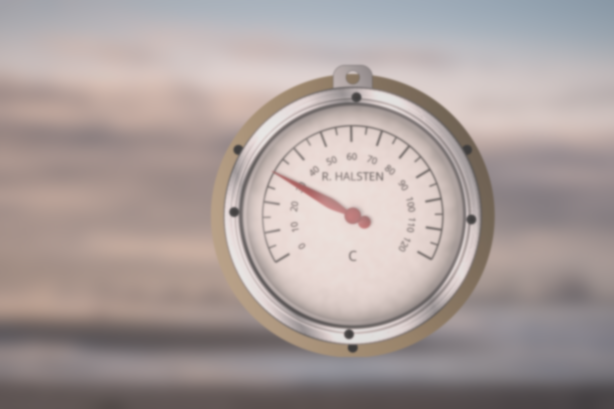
30; °C
